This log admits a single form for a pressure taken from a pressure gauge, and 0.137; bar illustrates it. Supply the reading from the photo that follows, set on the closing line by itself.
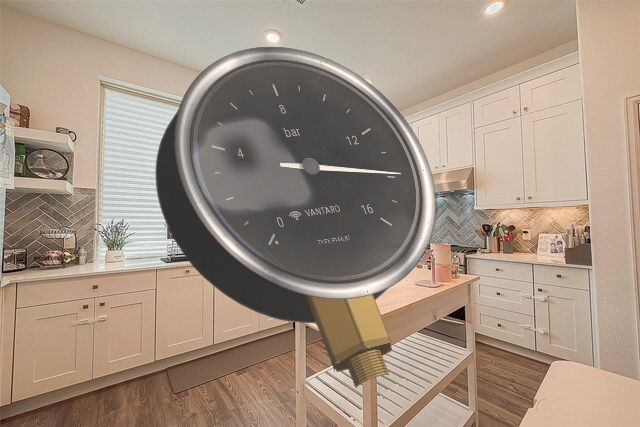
14; bar
